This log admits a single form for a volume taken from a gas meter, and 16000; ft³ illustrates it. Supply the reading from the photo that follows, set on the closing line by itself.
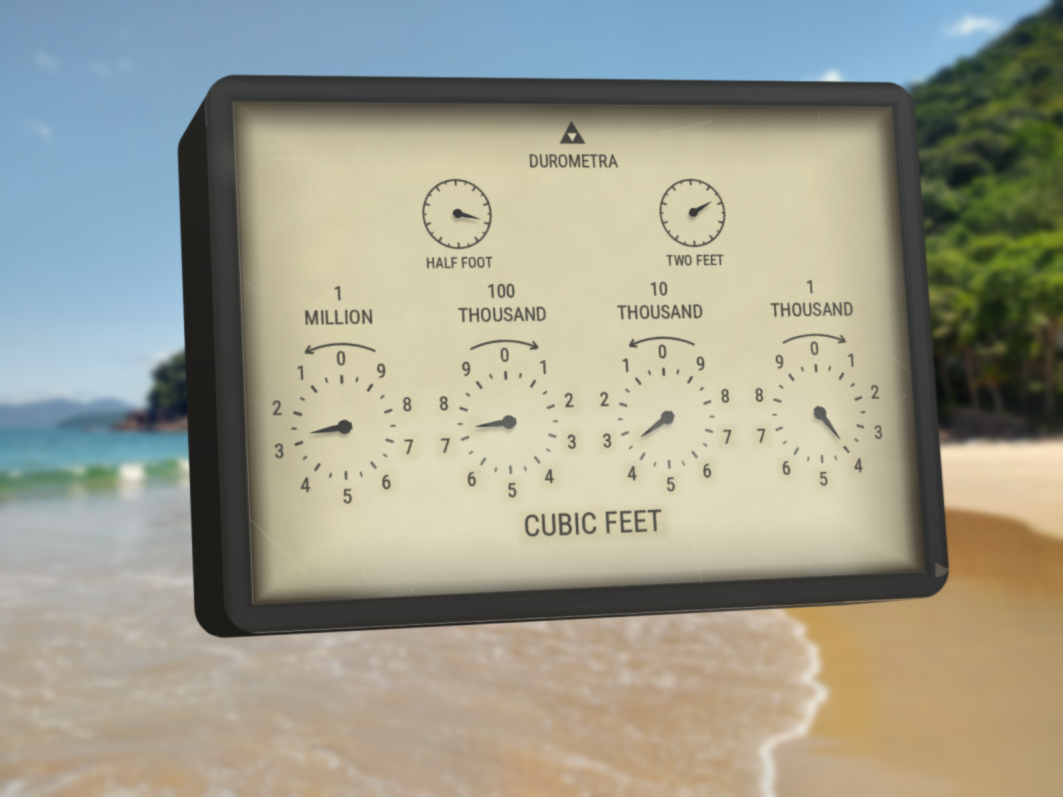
273400; ft³
